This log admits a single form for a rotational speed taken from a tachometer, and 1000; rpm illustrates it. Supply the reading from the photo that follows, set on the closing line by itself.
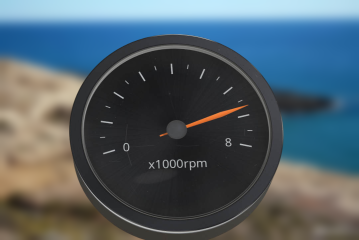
6750; rpm
